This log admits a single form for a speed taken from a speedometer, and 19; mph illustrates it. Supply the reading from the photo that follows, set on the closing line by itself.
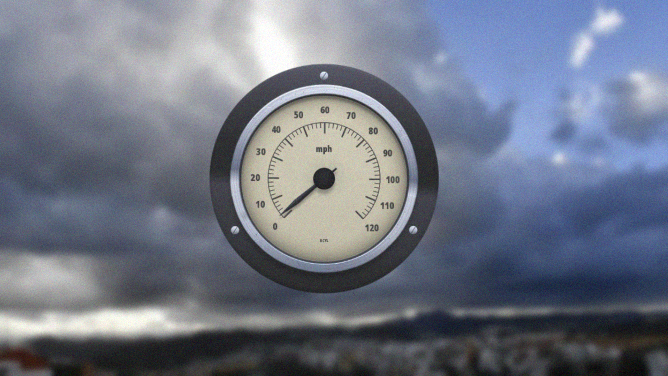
2; mph
